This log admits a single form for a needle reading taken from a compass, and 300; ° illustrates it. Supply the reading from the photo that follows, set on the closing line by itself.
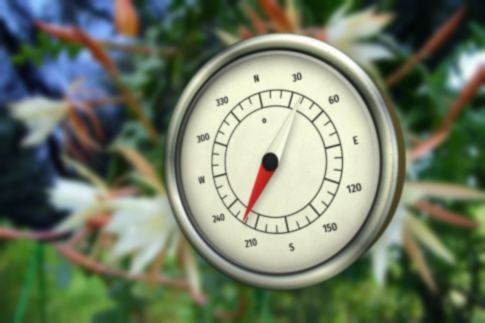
220; °
